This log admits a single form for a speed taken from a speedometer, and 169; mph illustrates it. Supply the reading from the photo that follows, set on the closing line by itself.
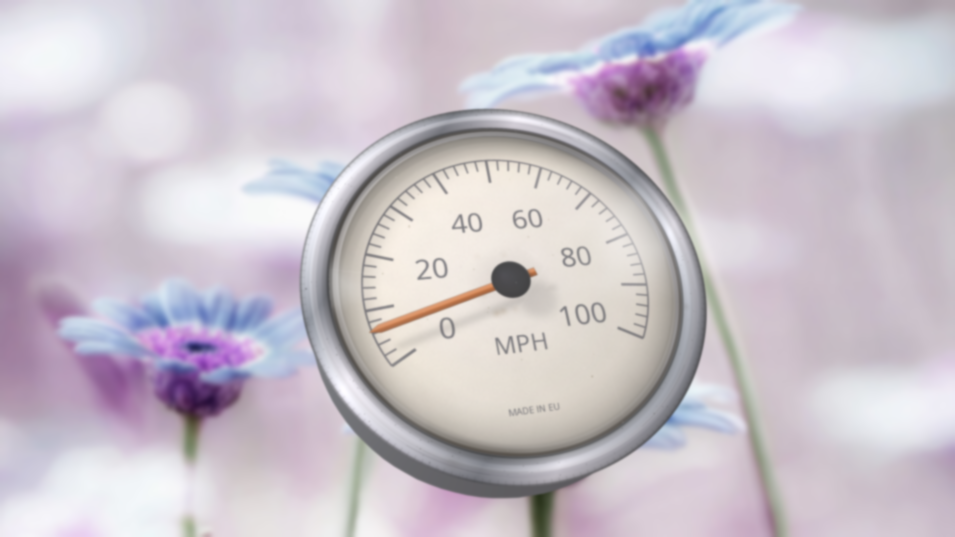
6; mph
